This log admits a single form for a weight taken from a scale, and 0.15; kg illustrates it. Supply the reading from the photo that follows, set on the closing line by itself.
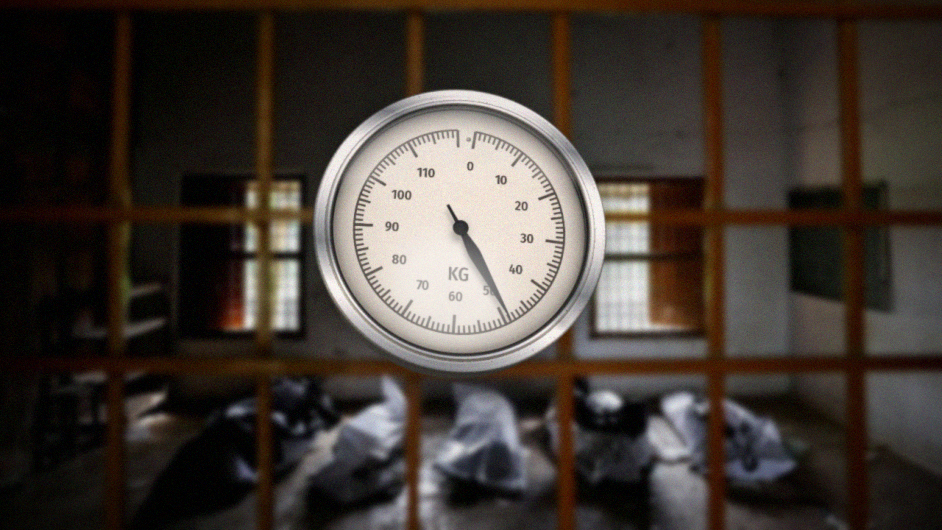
49; kg
